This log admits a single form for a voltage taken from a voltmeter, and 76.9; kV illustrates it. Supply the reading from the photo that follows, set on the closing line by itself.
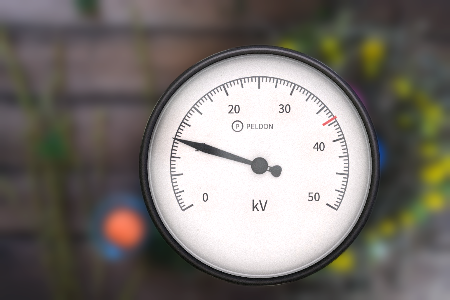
10; kV
